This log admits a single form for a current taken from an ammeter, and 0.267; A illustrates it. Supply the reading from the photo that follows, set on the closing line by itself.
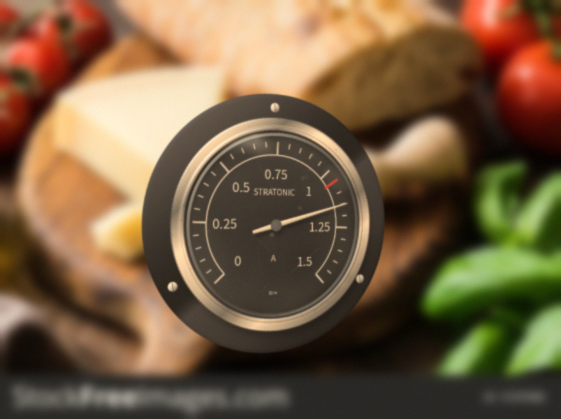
1.15; A
